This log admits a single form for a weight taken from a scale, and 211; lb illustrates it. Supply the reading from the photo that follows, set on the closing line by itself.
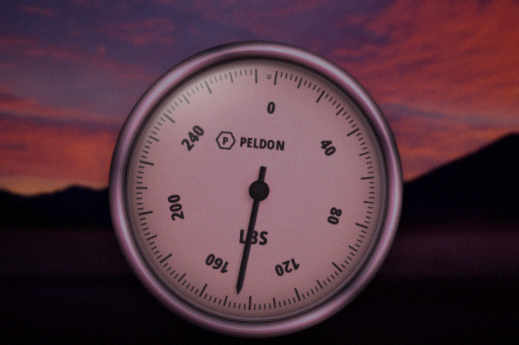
146; lb
